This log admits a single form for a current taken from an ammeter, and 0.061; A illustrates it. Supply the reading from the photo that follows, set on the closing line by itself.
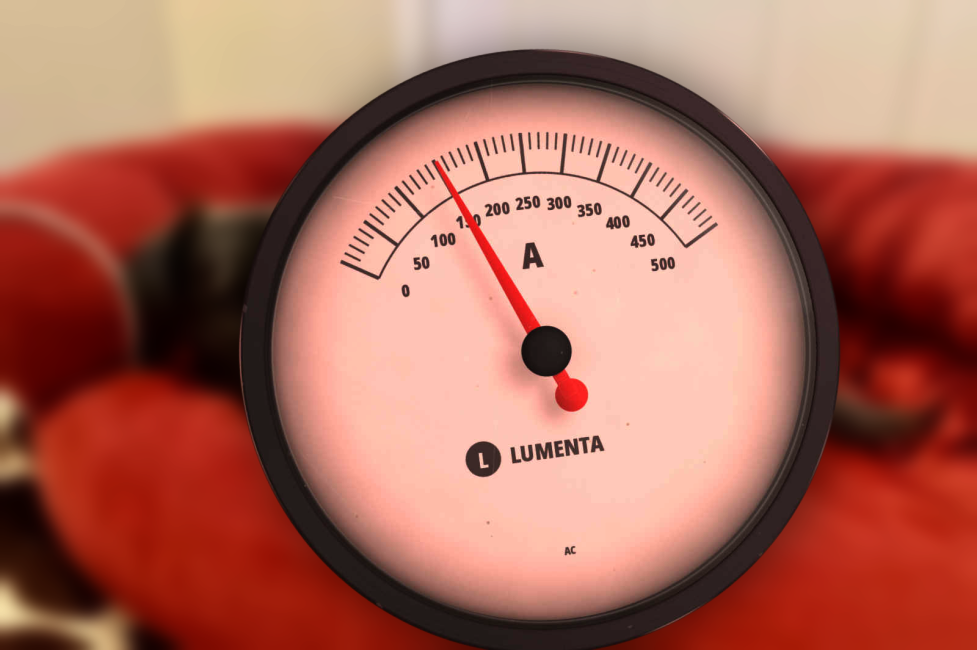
150; A
